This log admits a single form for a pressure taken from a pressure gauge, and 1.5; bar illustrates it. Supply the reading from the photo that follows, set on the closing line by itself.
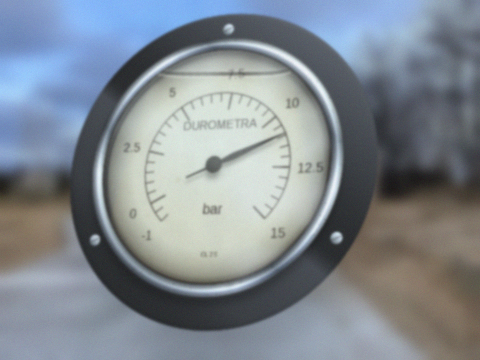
11; bar
